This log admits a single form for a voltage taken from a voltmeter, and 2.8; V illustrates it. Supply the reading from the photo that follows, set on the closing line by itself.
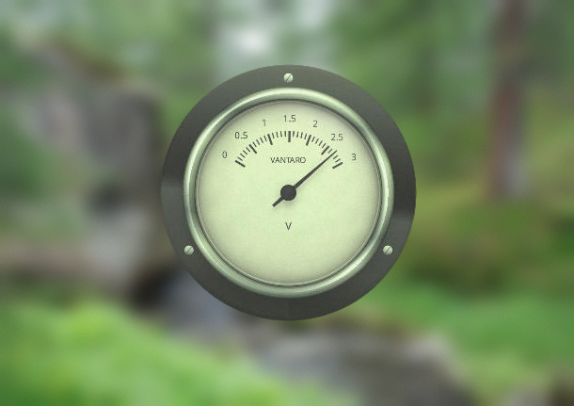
2.7; V
